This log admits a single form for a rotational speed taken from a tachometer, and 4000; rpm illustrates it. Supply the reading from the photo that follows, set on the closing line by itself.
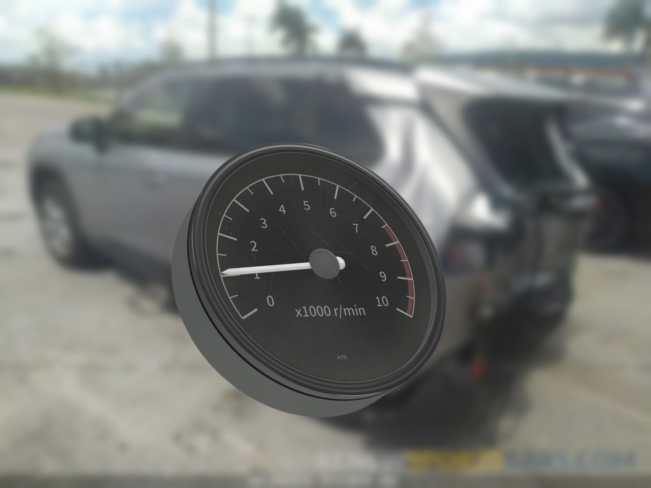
1000; rpm
